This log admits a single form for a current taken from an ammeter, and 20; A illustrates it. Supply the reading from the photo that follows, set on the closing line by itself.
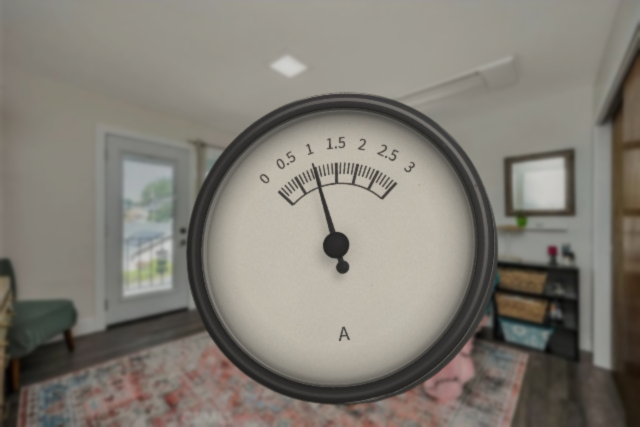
1; A
